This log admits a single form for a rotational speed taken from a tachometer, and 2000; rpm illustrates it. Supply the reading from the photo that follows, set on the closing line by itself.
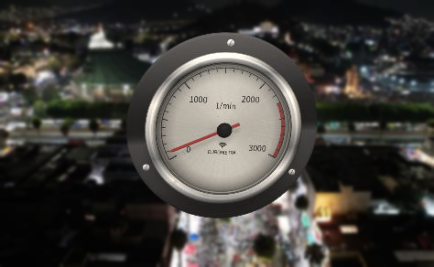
100; rpm
